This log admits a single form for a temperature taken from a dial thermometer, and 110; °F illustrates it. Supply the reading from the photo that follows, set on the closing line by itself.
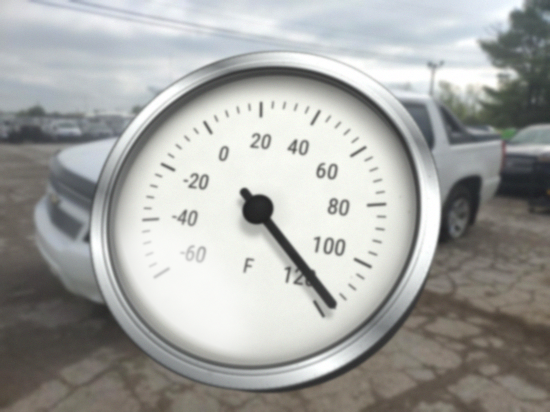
116; °F
